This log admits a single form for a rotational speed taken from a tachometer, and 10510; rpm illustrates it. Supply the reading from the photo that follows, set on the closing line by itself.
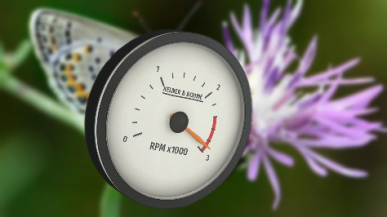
2900; rpm
